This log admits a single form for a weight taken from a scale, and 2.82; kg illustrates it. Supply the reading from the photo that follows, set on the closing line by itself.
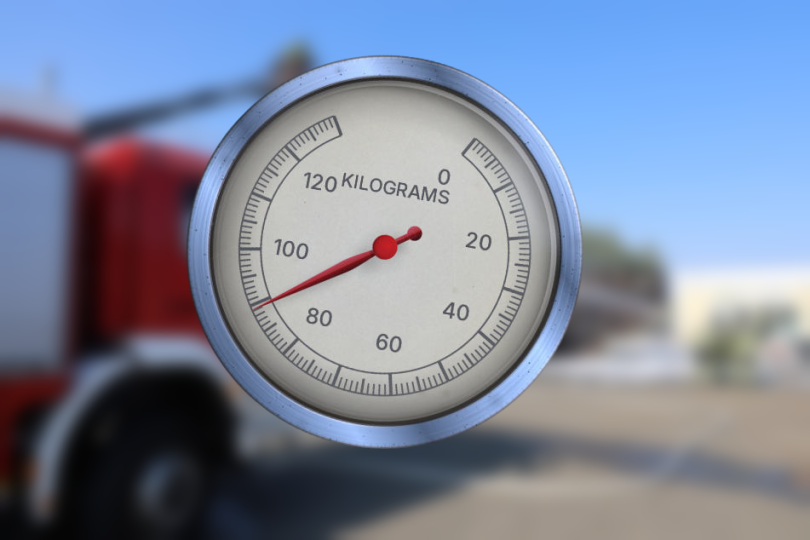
89; kg
